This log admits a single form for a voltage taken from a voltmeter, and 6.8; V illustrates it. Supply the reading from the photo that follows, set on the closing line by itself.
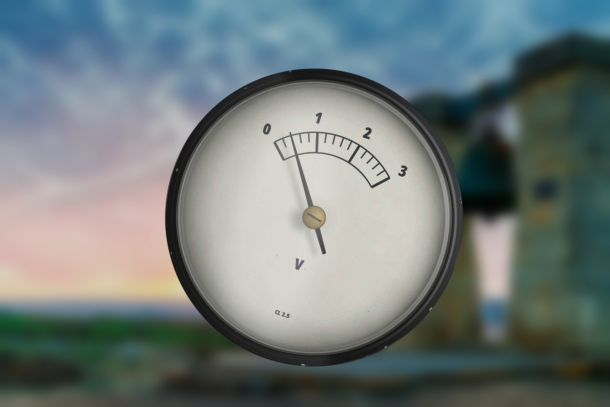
0.4; V
